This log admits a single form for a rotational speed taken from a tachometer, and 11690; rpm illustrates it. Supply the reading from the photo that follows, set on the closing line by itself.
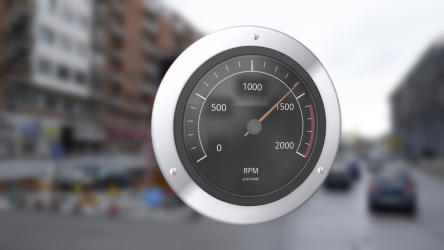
1400; rpm
